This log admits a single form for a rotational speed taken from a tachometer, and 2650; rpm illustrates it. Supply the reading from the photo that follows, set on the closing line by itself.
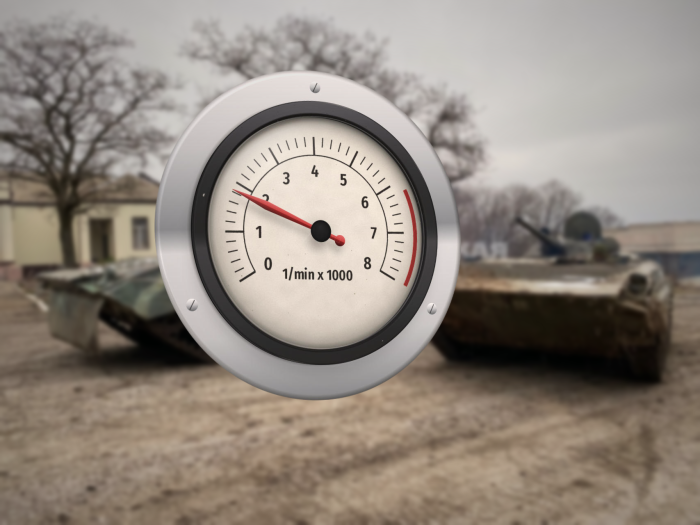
1800; rpm
